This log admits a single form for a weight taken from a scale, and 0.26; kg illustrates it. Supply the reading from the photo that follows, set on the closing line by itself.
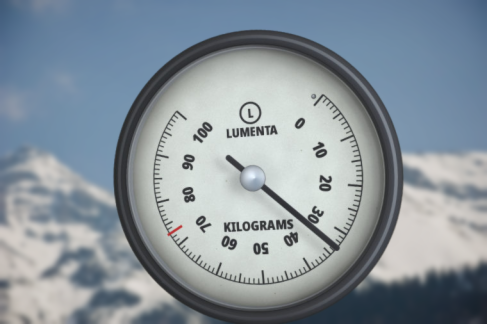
33; kg
